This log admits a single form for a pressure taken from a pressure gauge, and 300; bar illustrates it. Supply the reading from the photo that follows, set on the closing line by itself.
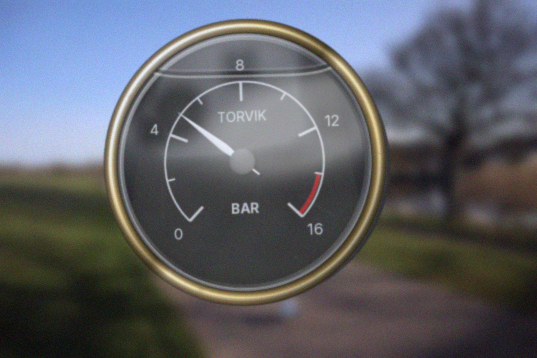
5; bar
